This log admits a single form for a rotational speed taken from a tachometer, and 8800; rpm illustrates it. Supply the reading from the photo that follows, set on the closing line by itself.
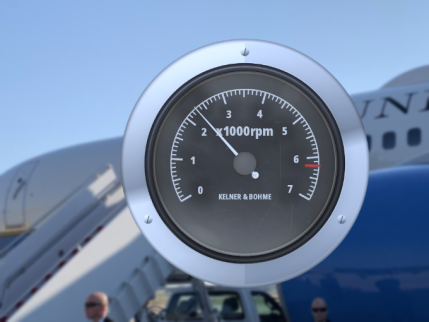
2300; rpm
